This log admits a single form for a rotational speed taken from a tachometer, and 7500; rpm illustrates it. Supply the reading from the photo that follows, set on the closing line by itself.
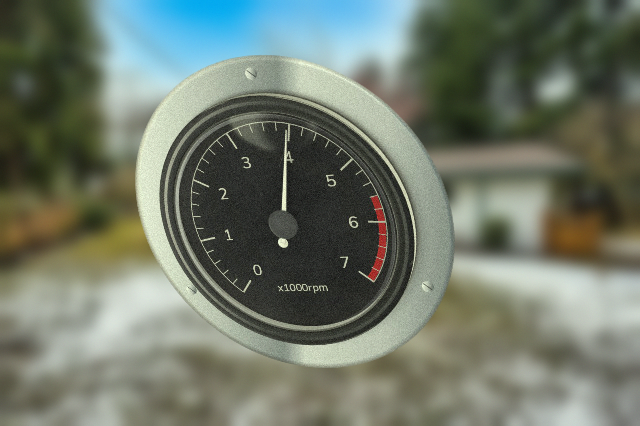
4000; rpm
